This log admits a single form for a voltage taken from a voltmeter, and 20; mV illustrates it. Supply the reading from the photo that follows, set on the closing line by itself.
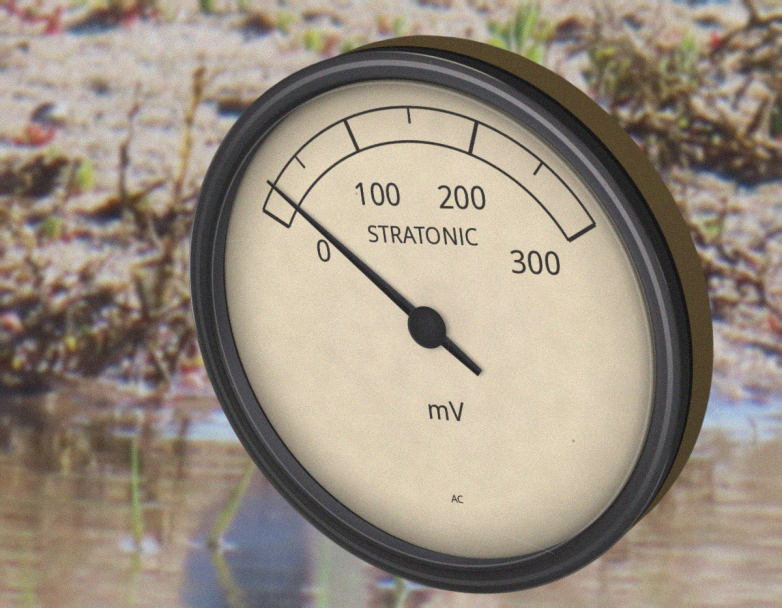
25; mV
